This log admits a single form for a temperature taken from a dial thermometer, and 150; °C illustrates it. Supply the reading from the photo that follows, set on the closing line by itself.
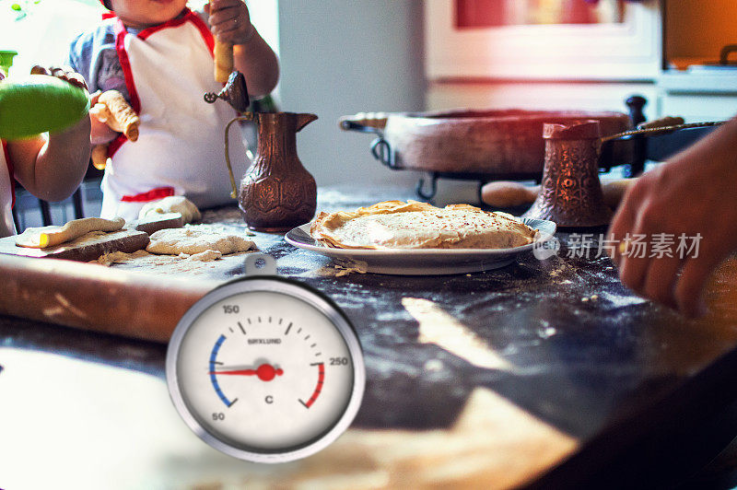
90; °C
